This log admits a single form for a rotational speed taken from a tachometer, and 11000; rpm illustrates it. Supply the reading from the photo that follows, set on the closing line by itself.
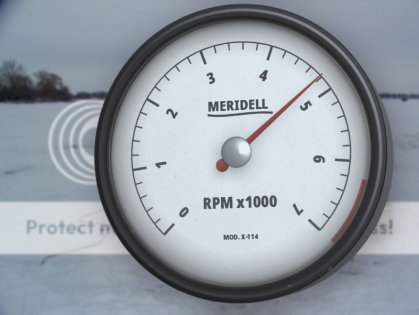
4800; rpm
